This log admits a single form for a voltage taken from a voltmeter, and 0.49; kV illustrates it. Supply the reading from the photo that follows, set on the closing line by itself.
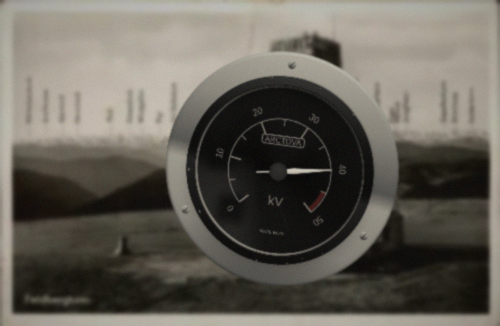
40; kV
